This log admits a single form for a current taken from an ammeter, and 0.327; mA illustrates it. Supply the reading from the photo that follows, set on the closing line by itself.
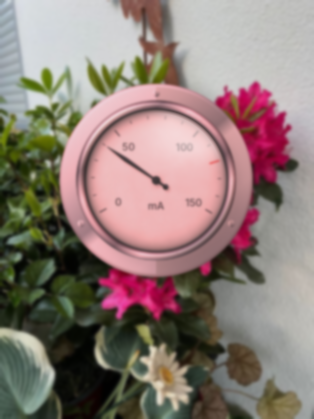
40; mA
